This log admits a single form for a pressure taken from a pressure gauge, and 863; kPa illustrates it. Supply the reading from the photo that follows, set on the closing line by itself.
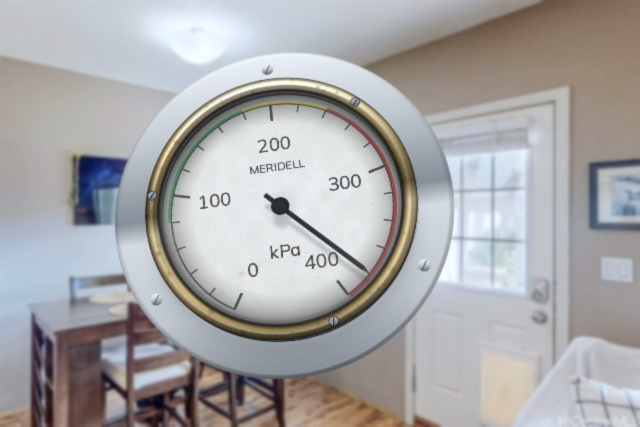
380; kPa
